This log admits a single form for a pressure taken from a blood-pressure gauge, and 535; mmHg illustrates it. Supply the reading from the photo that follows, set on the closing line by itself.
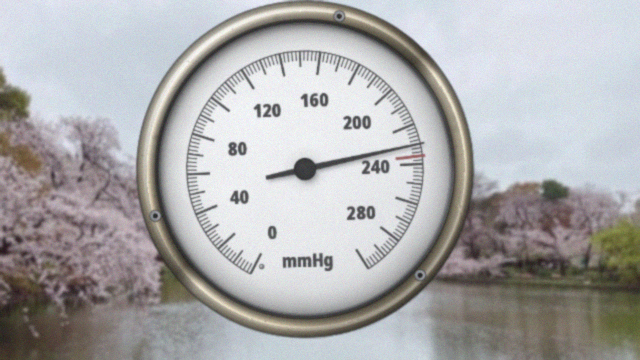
230; mmHg
